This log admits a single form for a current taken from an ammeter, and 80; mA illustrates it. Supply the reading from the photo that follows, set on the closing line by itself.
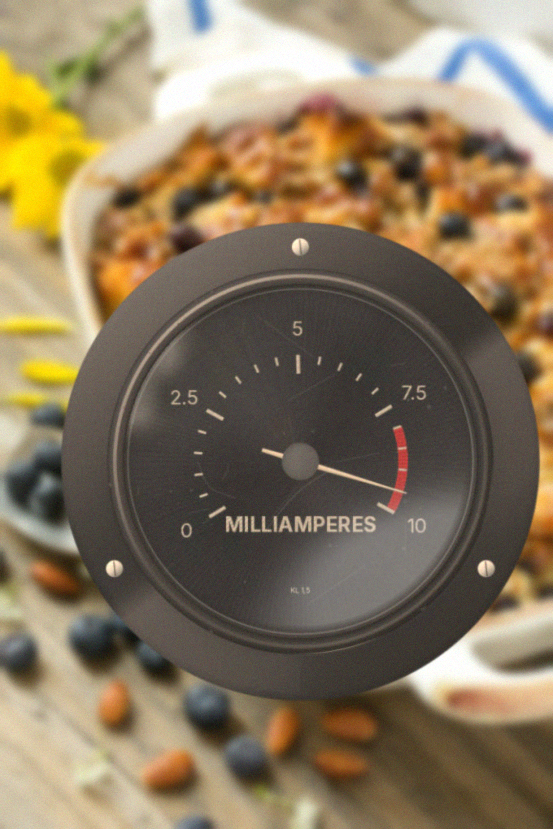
9.5; mA
